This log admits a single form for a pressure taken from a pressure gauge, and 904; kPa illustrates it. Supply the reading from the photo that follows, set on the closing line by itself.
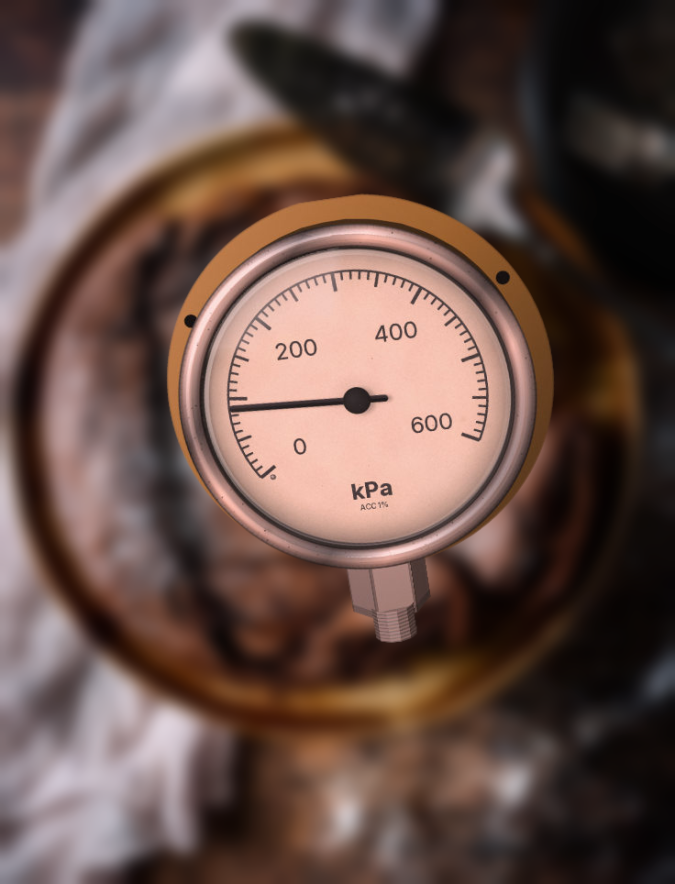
90; kPa
